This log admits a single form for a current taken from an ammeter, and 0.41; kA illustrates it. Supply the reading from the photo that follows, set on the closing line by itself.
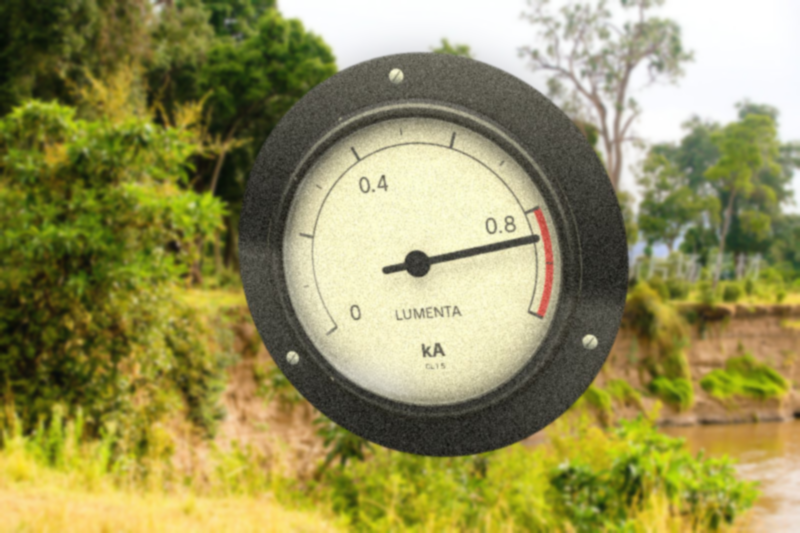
0.85; kA
